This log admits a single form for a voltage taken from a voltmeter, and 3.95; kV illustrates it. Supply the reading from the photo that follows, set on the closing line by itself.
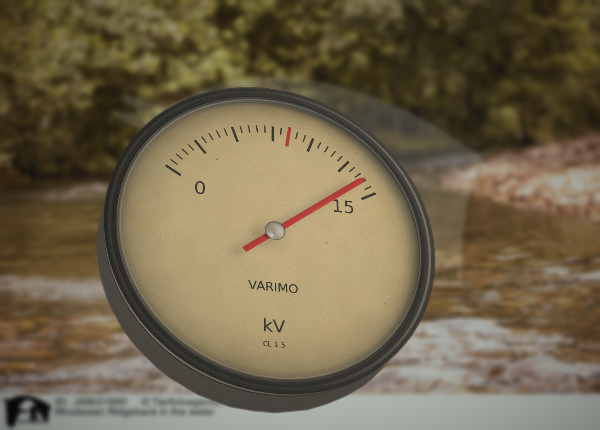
14; kV
